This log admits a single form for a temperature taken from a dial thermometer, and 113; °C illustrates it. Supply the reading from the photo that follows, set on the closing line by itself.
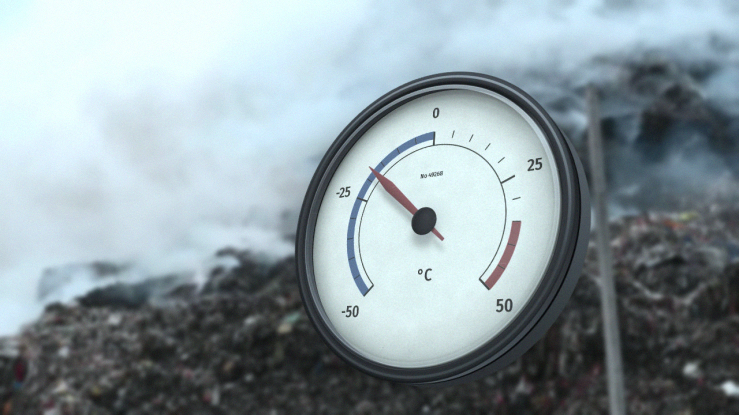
-17.5; °C
